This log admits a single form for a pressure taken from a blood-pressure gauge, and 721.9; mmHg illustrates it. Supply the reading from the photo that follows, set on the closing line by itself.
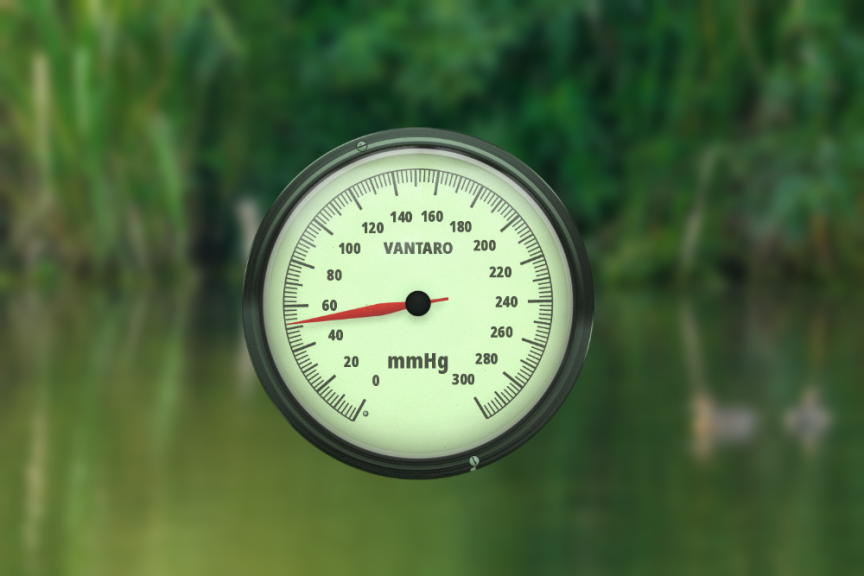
52; mmHg
